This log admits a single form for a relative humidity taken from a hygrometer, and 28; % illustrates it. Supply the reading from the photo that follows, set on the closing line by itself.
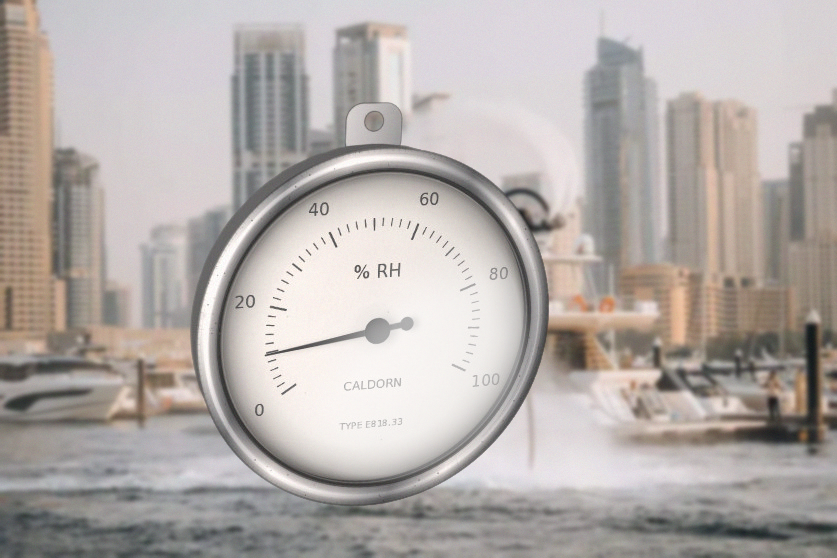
10; %
